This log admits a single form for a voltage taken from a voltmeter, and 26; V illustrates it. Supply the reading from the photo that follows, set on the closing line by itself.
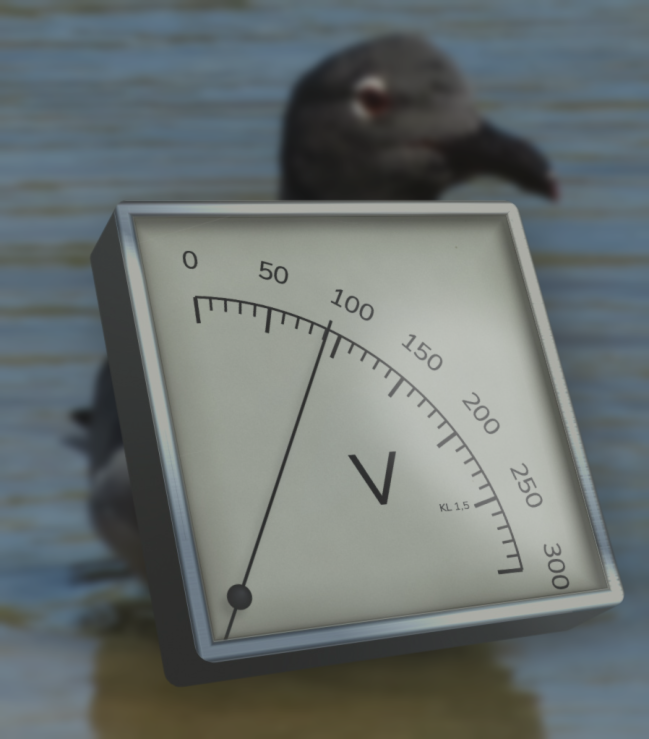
90; V
